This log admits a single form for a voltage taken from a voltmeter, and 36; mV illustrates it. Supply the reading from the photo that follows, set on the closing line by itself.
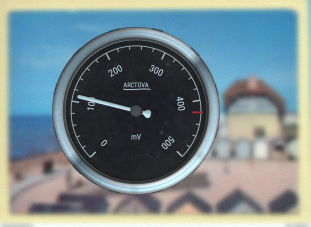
110; mV
